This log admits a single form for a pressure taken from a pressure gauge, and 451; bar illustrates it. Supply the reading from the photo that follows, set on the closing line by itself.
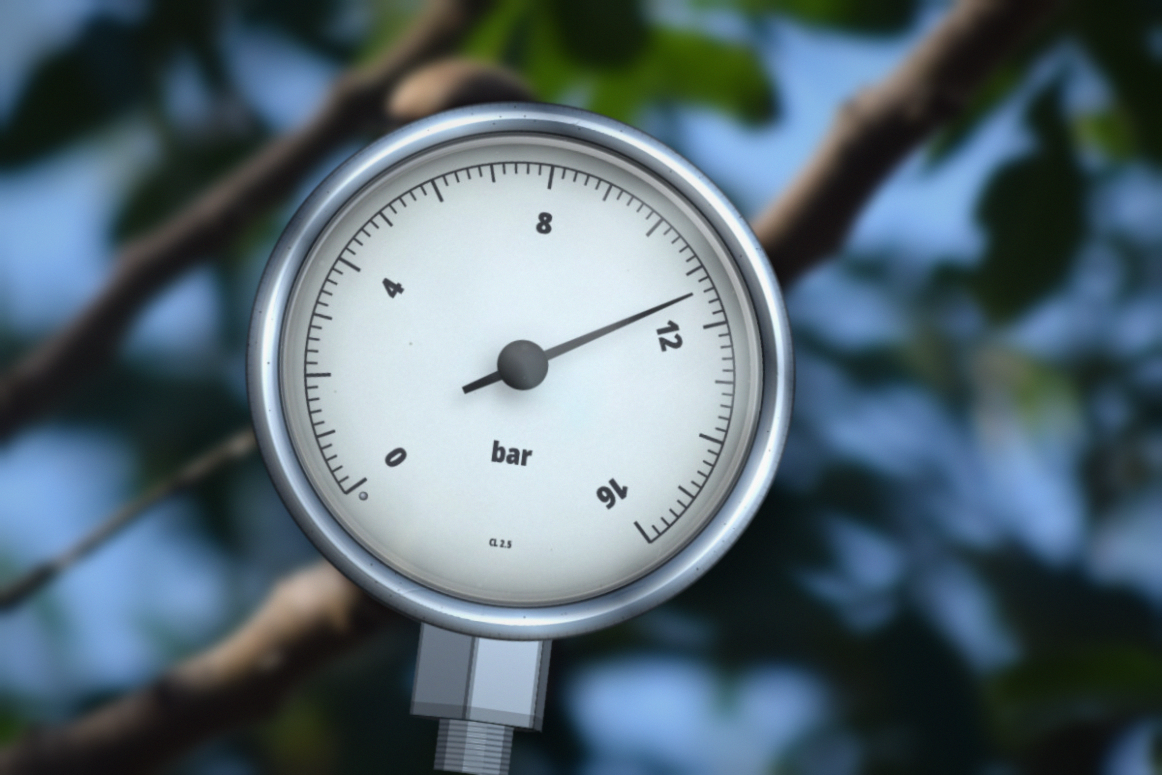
11.4; bar
